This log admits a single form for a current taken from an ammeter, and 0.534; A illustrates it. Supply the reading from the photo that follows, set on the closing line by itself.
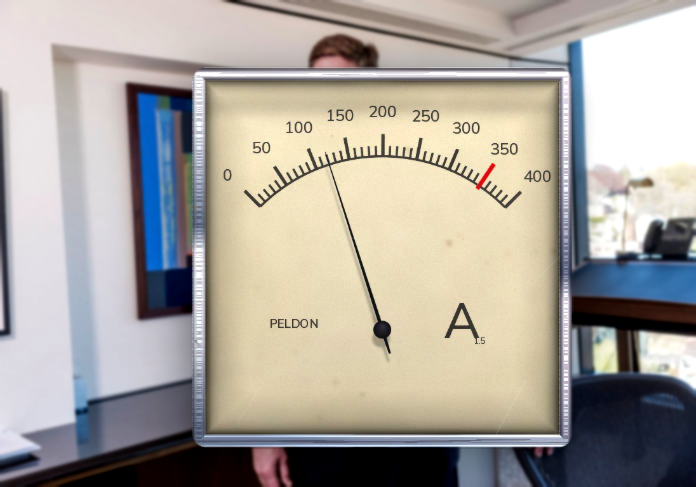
120; A
